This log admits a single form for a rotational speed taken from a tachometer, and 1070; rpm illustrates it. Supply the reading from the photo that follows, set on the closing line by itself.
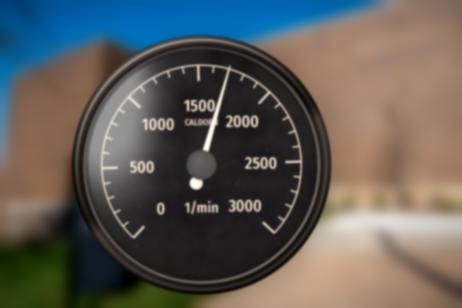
1700; rpm
